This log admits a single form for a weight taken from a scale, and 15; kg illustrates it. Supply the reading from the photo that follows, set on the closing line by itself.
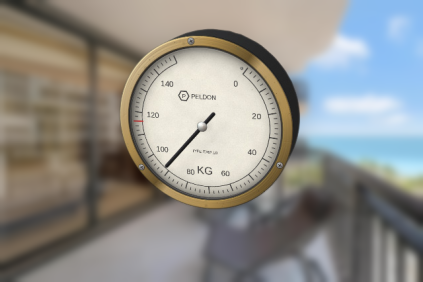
92; kg
